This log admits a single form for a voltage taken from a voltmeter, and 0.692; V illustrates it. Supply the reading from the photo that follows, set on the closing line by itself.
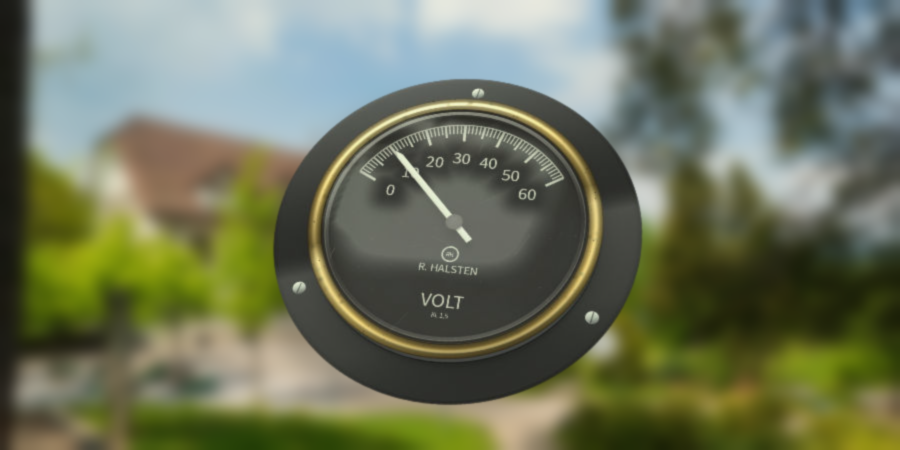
10; V
